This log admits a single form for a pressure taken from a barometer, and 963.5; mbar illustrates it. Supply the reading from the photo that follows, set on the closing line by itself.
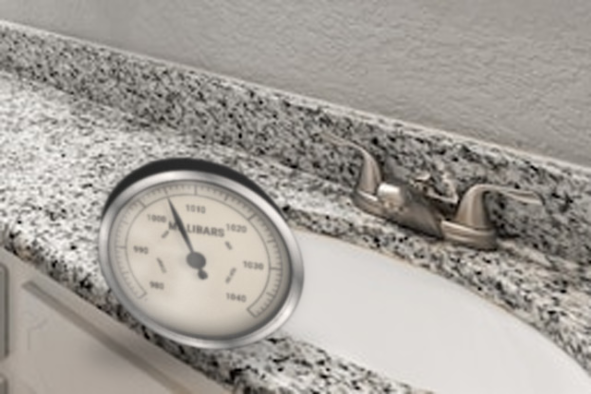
1005; mbar
